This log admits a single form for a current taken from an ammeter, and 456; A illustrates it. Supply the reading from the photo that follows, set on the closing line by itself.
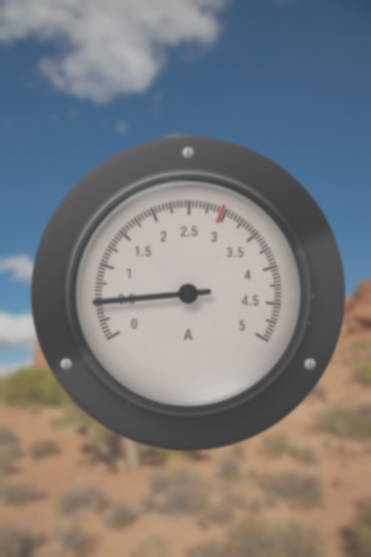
0.5; A
